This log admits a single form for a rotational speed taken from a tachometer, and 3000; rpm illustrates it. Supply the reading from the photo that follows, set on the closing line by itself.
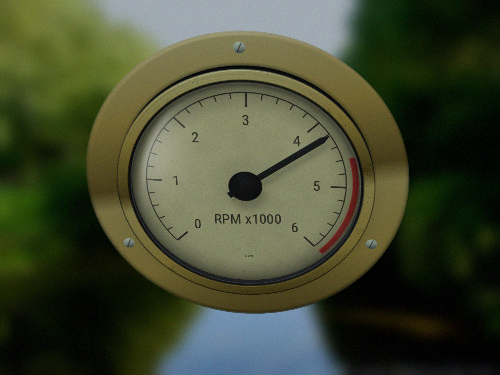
4200; rpm
